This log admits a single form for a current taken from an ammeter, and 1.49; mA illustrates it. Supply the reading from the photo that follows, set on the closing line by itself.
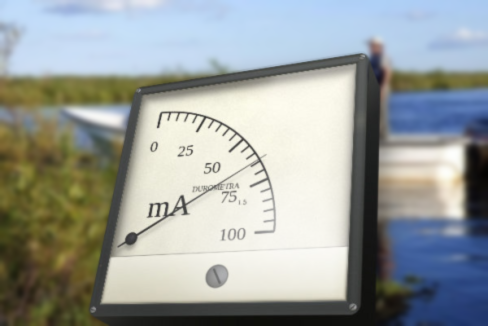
65; mA
